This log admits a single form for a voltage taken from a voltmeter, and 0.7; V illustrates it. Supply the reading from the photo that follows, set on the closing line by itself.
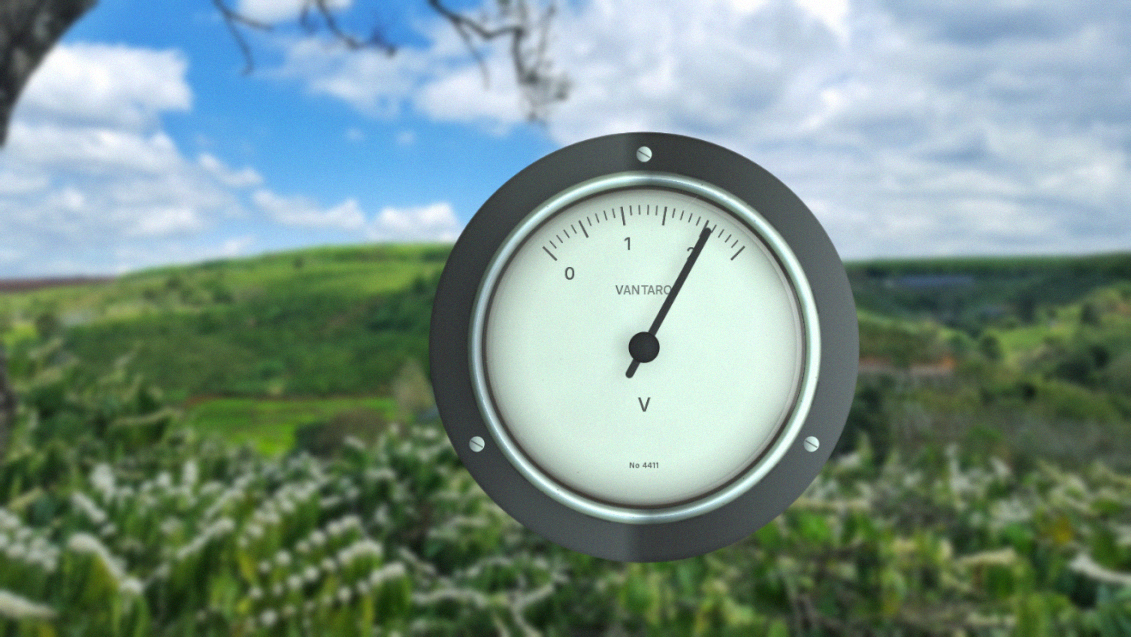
2.05; V
